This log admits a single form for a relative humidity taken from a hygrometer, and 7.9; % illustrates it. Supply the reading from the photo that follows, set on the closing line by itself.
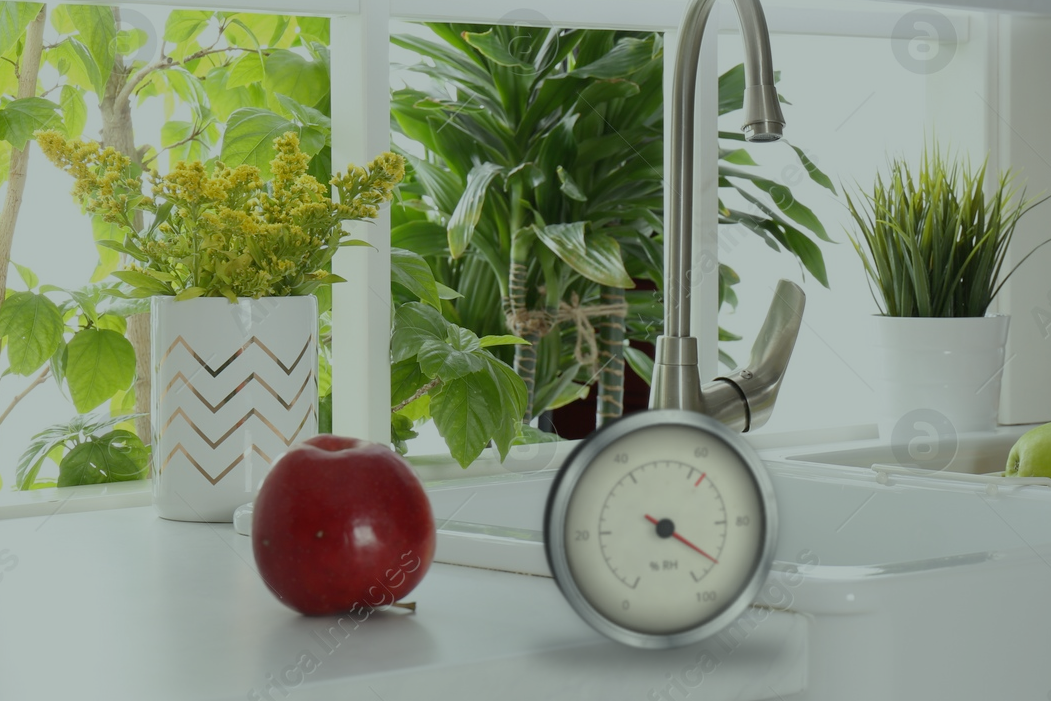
92; %
